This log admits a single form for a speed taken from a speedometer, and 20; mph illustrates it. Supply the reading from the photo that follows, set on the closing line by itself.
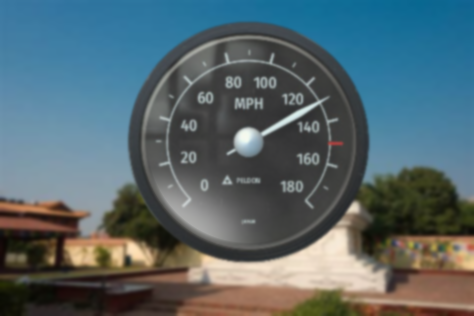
130; mph
